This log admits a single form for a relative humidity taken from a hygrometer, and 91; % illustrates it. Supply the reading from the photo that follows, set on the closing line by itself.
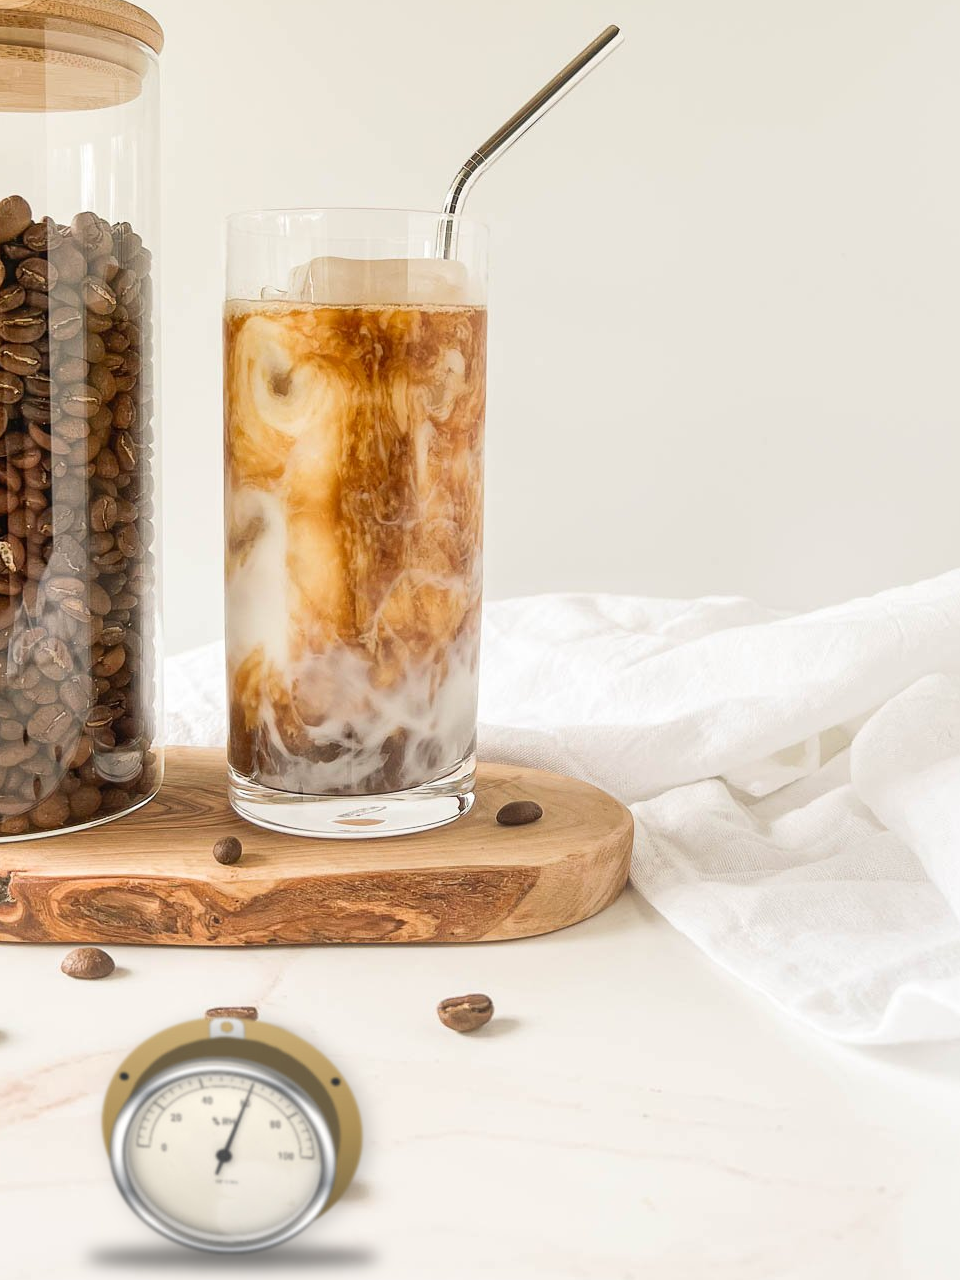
60; %
